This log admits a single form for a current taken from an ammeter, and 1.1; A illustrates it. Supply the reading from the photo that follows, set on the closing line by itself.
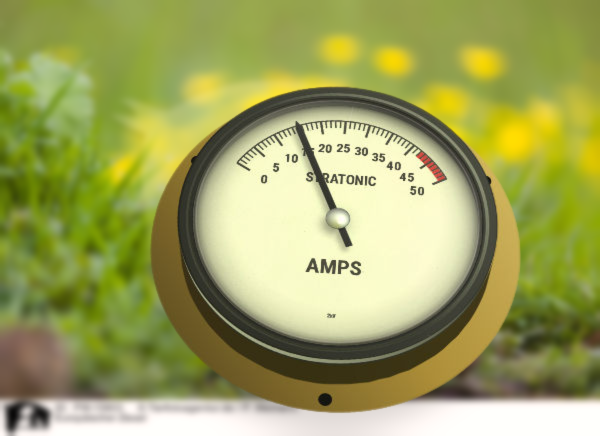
15; A
